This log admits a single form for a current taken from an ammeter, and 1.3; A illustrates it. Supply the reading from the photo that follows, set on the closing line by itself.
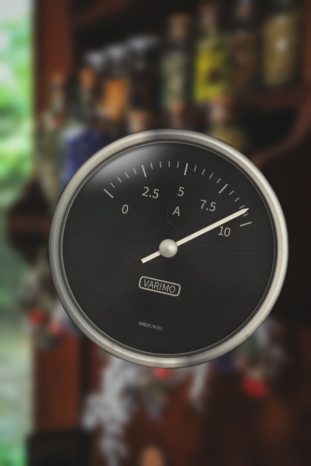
9.25; A
